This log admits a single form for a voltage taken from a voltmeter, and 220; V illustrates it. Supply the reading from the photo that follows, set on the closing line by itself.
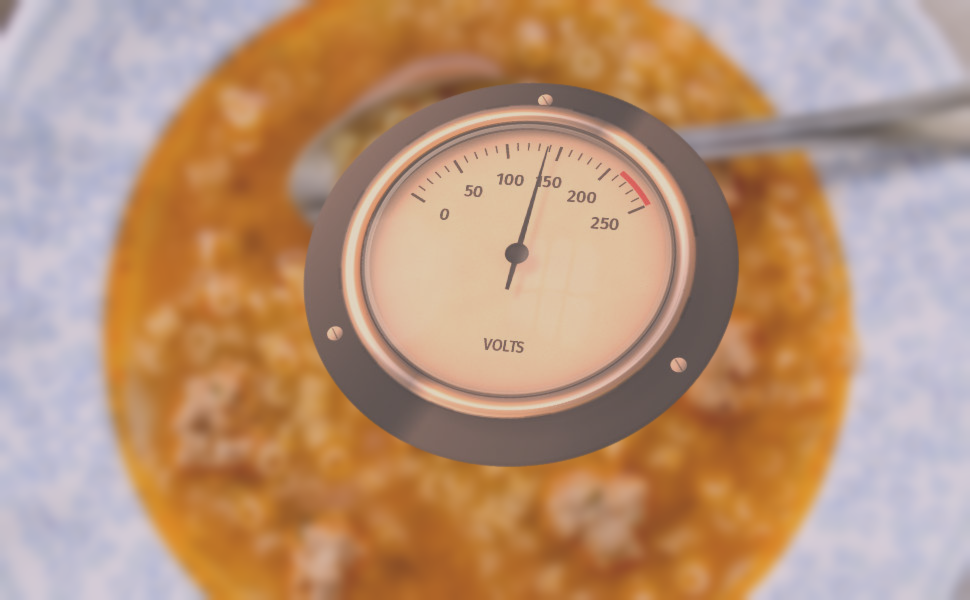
140; V
